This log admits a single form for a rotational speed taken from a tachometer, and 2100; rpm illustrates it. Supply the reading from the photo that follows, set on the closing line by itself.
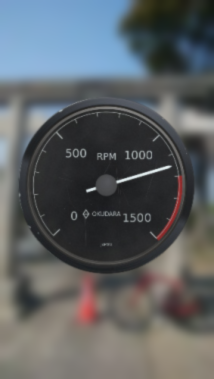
1150; rpm
